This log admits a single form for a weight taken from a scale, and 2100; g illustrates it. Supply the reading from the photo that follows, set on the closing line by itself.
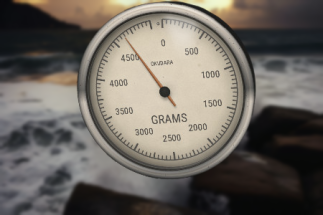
4650; g
